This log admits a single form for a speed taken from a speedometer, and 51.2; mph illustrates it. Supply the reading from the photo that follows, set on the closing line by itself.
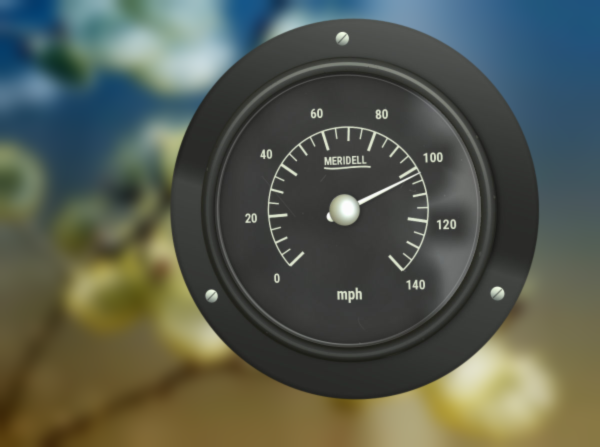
102.5; mph
